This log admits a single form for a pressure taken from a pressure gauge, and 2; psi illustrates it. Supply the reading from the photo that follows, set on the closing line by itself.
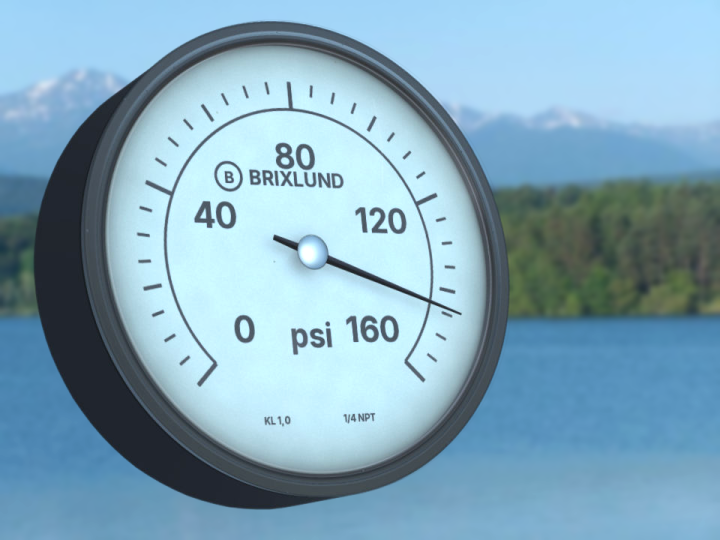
145; psi
